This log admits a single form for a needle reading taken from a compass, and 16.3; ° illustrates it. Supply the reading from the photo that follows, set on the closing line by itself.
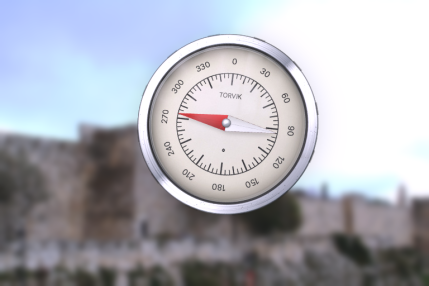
275; °
